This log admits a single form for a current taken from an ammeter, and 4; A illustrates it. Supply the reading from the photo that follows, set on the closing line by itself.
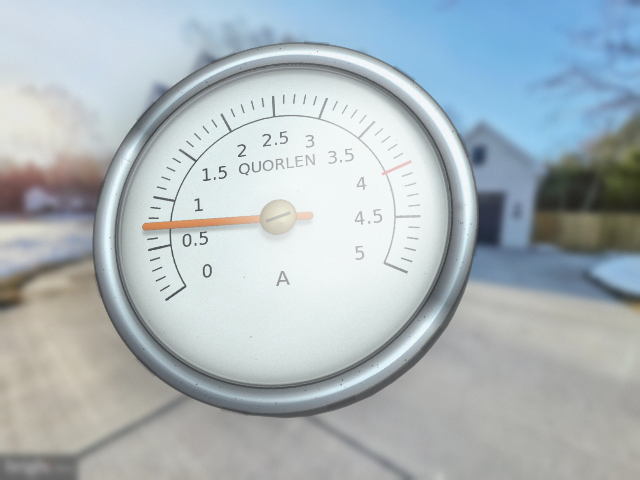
0.7; A
